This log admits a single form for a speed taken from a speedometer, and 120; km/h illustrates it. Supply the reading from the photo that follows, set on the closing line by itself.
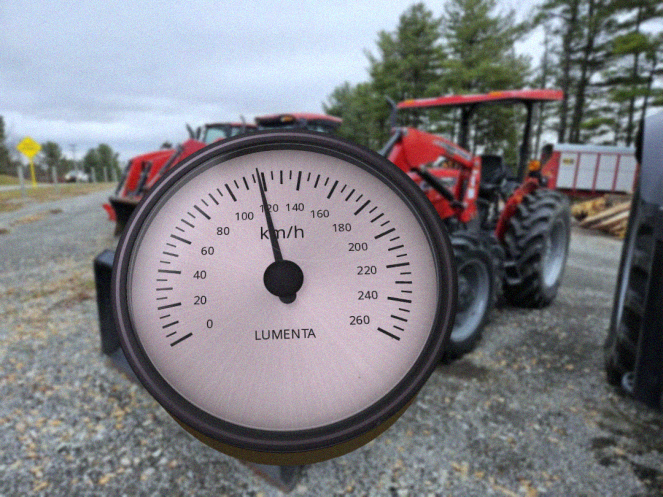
117.5; km/h
